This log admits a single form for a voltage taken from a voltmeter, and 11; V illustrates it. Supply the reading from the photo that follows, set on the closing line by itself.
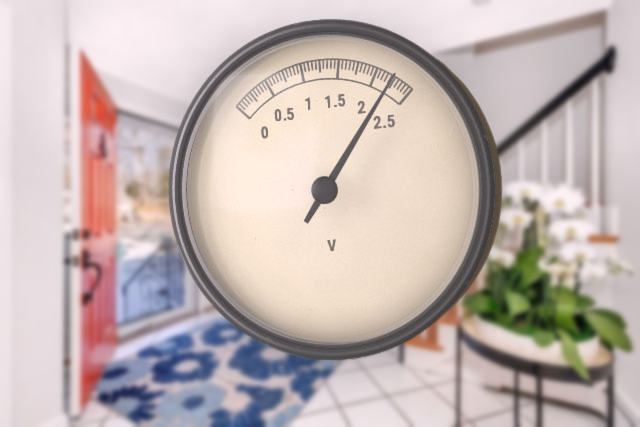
2.25; V
